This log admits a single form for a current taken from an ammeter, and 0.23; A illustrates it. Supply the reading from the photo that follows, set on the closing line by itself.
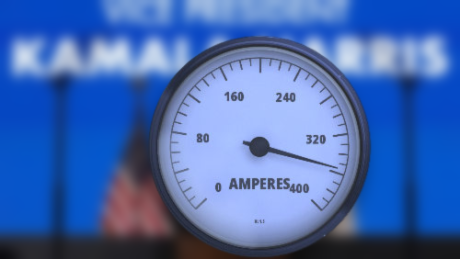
355; A
